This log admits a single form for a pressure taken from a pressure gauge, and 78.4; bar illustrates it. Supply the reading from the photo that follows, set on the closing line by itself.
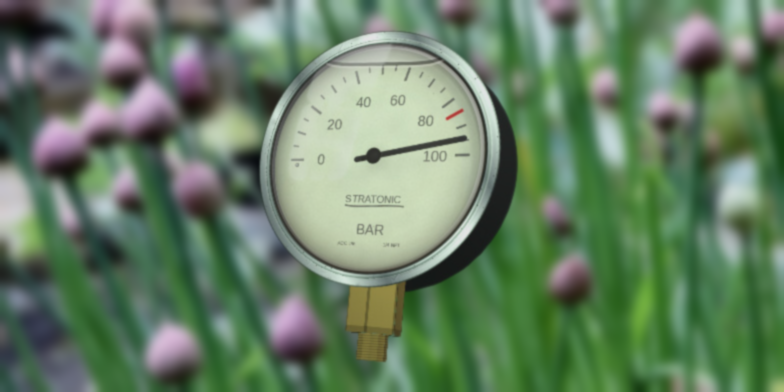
95; bar
